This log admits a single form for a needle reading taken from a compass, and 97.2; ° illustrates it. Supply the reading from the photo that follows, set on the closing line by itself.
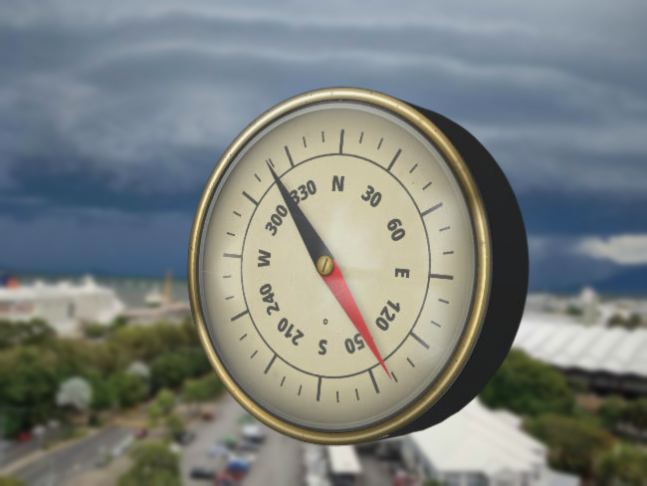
140; °
